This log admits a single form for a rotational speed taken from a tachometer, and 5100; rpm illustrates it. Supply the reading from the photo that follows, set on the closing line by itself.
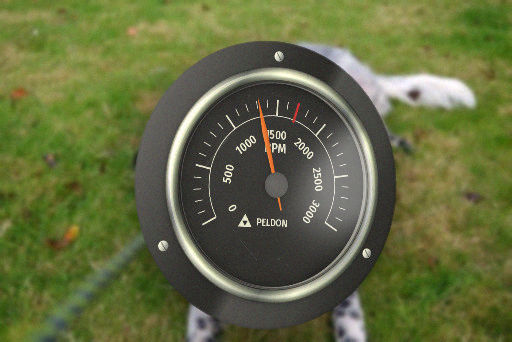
1300; rpm
